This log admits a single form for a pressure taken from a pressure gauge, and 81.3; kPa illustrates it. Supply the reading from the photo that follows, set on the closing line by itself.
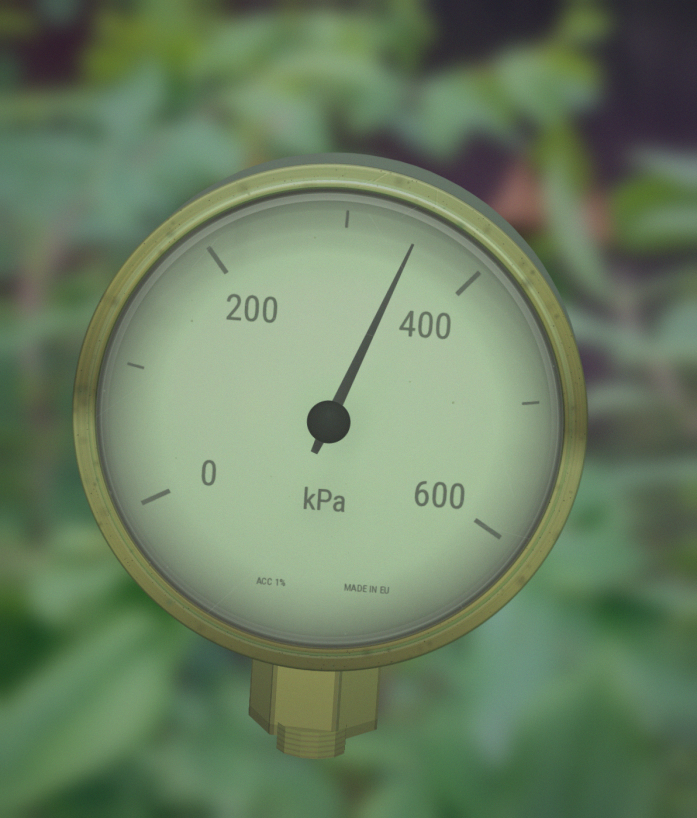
350; kPa
